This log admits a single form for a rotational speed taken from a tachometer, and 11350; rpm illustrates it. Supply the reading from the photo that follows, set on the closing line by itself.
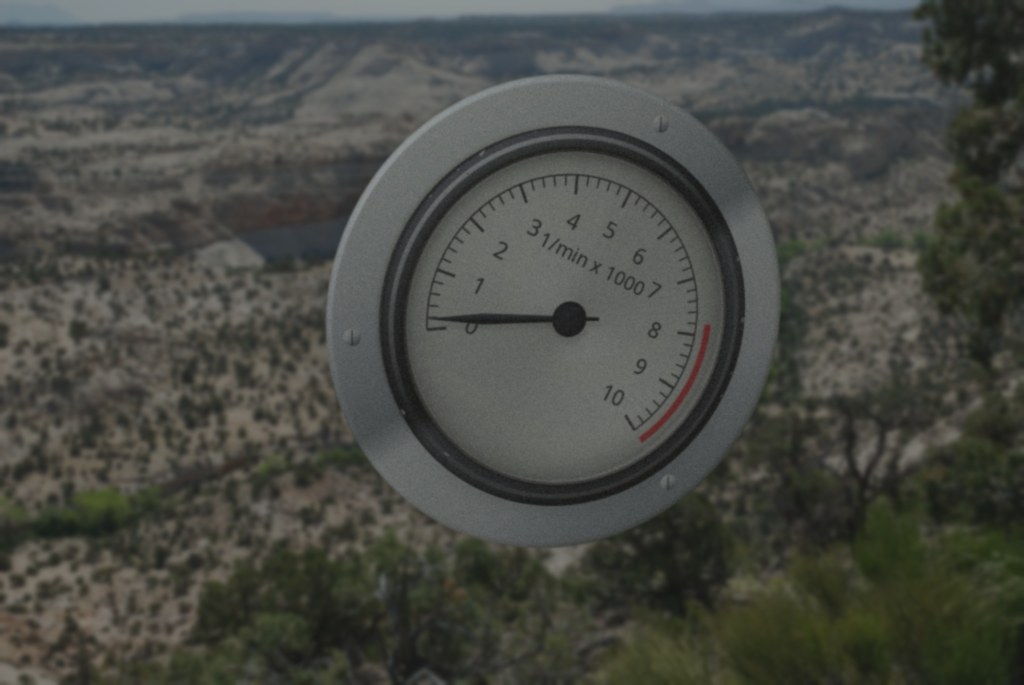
200; rpm
